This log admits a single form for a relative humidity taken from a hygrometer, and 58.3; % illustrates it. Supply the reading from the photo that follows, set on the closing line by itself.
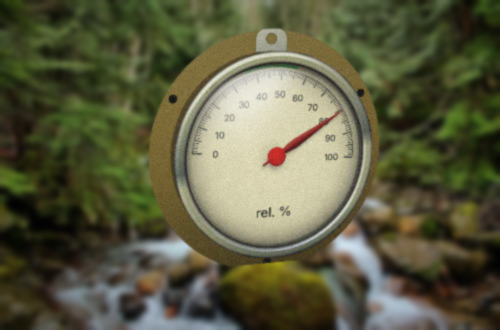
80; %
